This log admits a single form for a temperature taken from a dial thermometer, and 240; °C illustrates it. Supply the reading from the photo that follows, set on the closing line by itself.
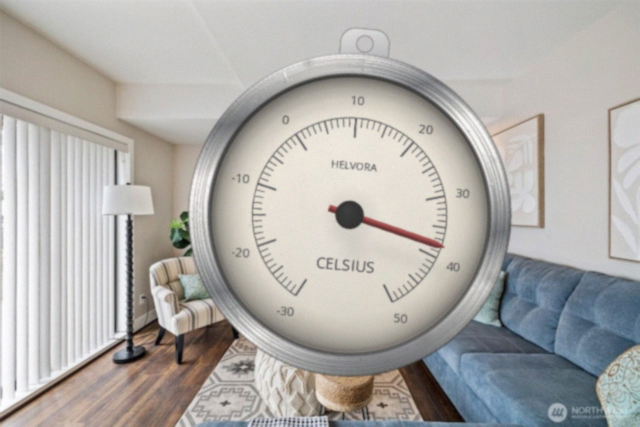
38; °C
